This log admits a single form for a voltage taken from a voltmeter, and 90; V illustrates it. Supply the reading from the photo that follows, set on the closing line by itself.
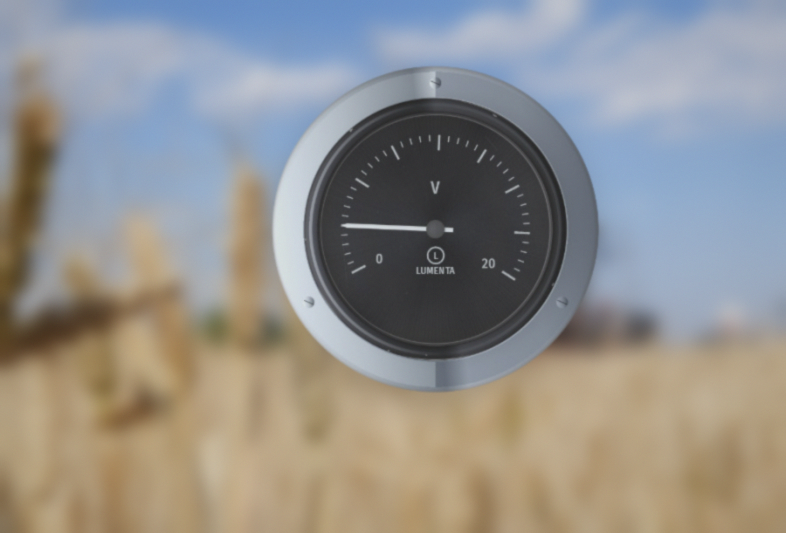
2.5; V
